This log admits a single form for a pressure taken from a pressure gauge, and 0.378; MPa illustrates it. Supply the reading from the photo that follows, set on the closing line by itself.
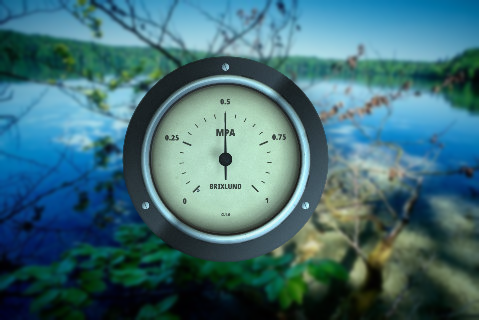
0.5; MPa
